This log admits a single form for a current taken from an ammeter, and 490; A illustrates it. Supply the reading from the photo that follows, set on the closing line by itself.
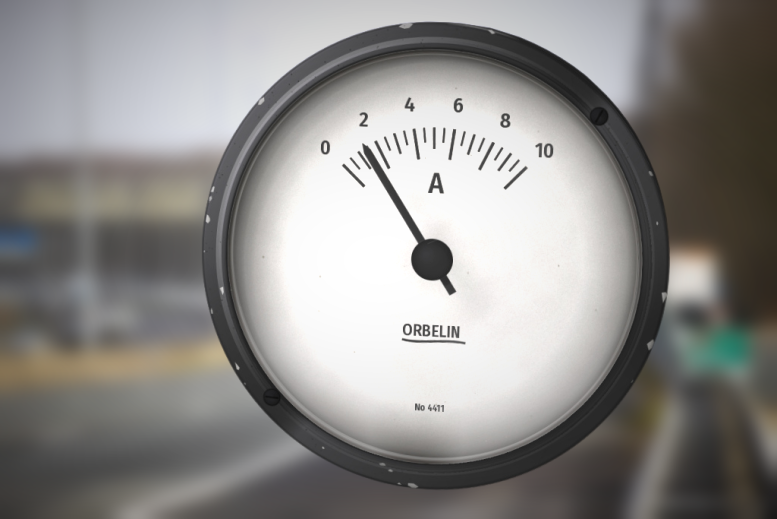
1.5; A
